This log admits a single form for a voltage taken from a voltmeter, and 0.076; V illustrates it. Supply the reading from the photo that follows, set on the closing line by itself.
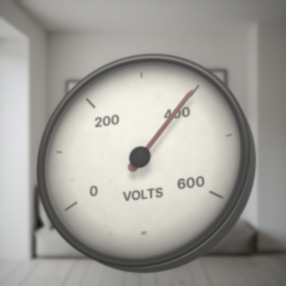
400; V
